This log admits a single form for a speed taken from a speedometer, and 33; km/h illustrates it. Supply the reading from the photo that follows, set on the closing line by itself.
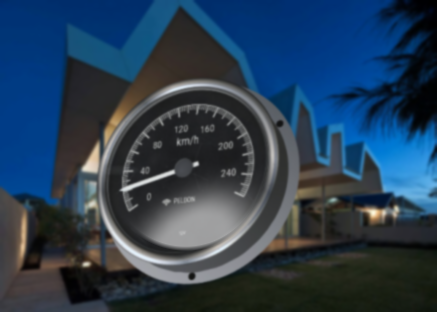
20; km/h
